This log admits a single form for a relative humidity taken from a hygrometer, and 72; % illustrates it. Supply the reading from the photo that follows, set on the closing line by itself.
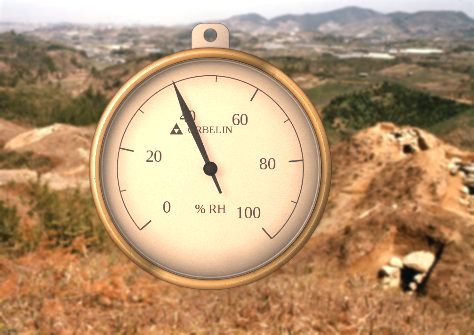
40; %
